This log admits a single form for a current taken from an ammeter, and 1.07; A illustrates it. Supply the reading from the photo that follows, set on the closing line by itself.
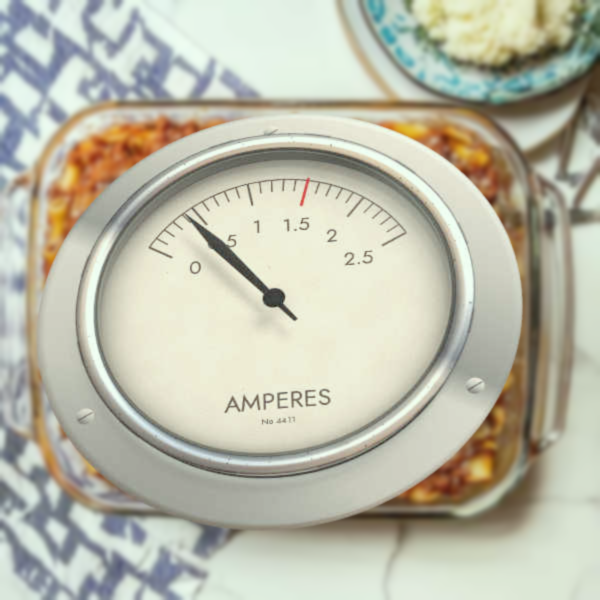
0.4; A
